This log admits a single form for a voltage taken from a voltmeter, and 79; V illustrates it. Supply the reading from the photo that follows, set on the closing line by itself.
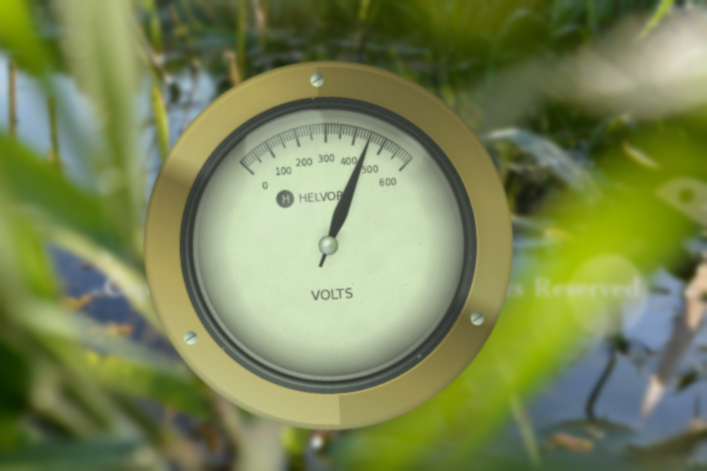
450; V
